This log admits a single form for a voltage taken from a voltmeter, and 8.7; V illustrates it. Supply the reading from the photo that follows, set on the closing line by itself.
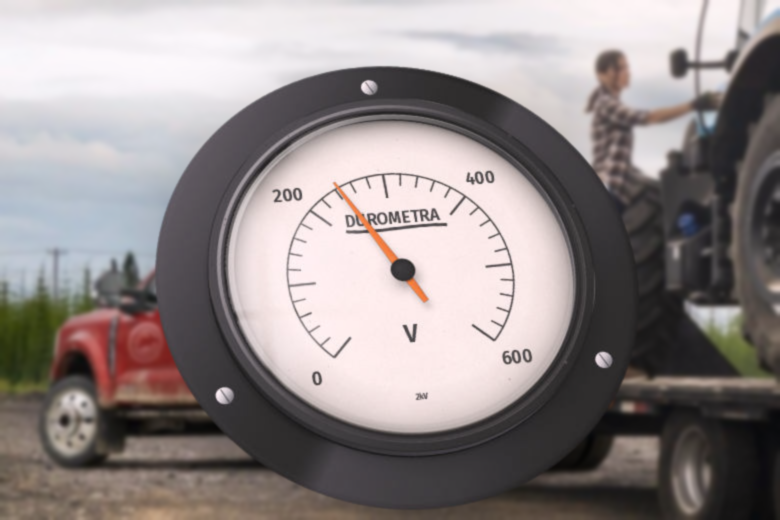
240; V
